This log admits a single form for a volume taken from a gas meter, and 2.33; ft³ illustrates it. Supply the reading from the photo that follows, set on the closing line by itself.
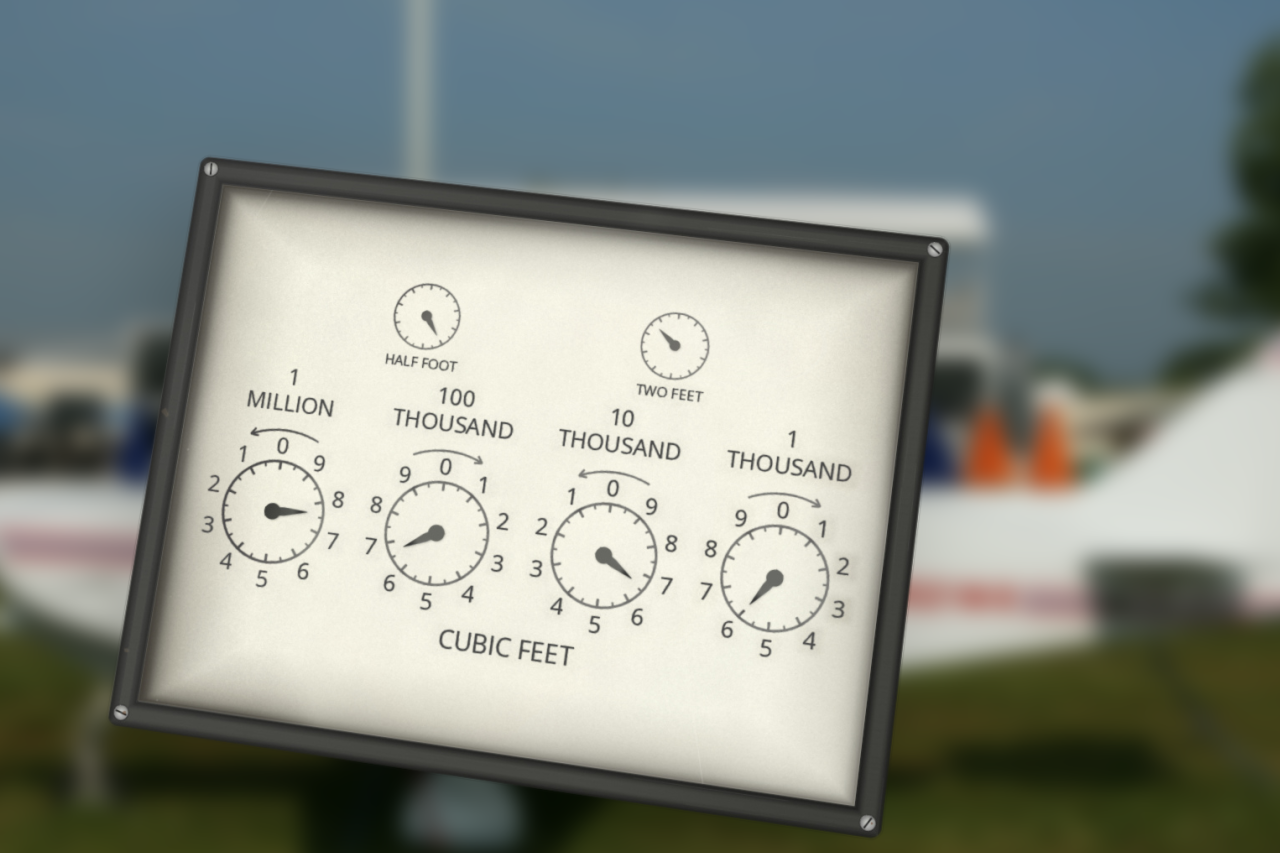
766600; ft³
